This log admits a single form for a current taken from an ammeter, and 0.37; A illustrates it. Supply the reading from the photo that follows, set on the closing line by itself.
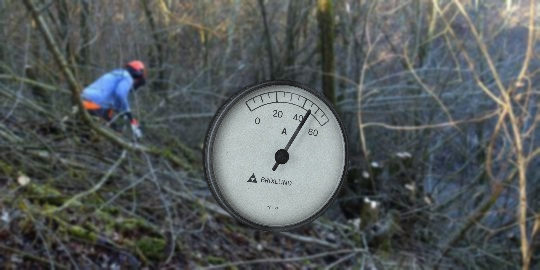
45; A
